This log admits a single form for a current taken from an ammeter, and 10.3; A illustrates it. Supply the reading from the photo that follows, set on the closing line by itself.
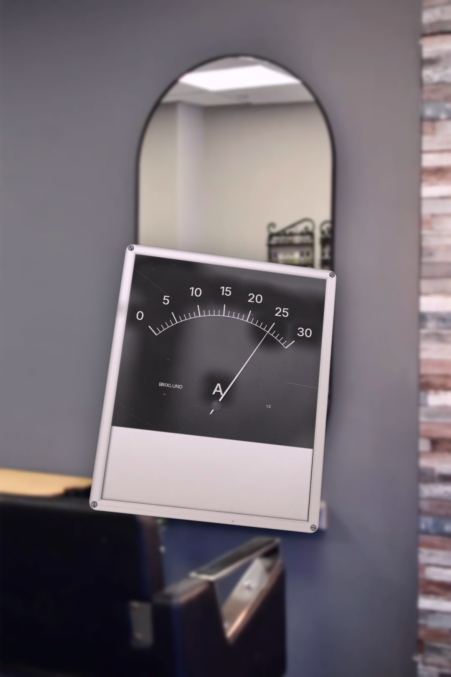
25; A
